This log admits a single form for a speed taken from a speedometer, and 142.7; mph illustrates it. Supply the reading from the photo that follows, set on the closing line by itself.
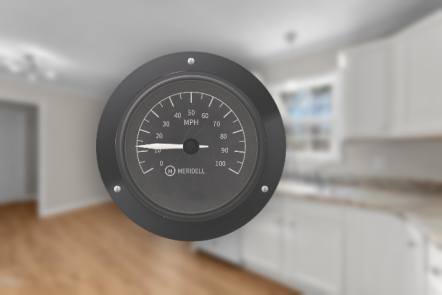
12.5; mph
